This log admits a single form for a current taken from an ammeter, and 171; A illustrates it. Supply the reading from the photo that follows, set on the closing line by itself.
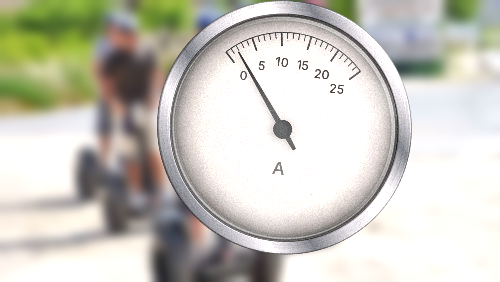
2; A
